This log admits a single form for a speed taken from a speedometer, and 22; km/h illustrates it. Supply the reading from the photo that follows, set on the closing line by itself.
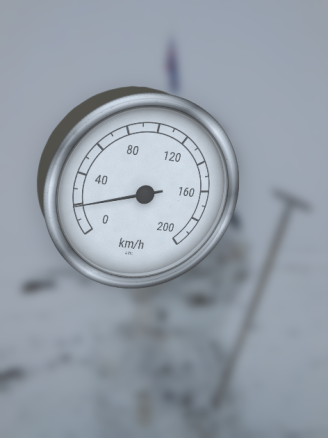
20; km/h
